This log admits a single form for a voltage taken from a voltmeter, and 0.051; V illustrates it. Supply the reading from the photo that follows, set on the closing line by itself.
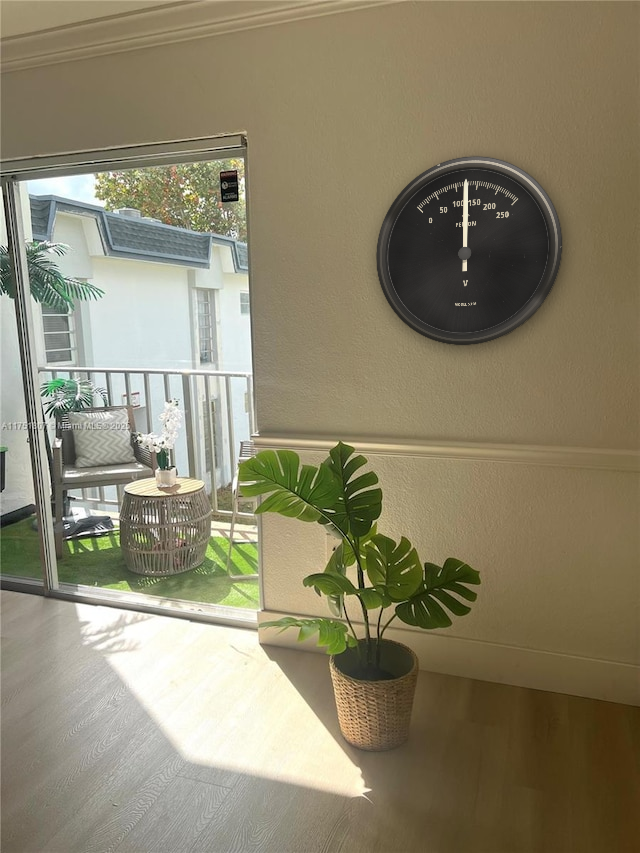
125; V
